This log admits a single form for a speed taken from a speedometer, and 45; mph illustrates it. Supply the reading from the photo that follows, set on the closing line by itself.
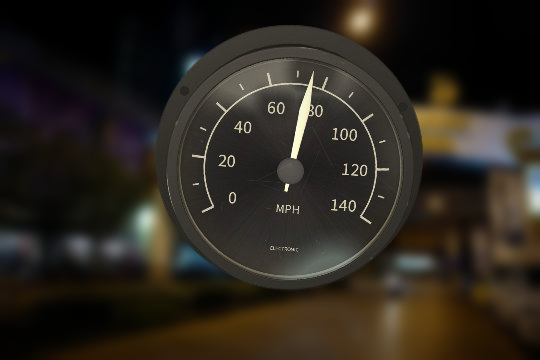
75; mph
